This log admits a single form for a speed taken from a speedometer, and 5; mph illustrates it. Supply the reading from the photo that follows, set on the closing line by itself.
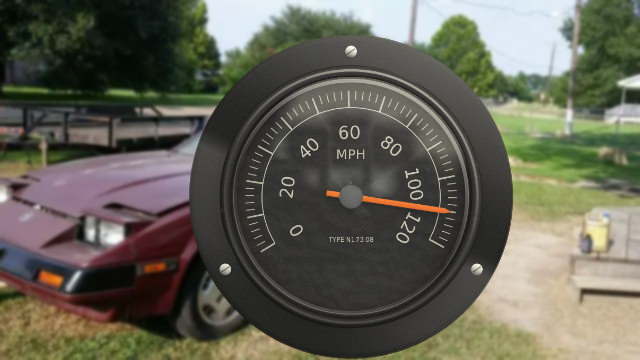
110; mph
